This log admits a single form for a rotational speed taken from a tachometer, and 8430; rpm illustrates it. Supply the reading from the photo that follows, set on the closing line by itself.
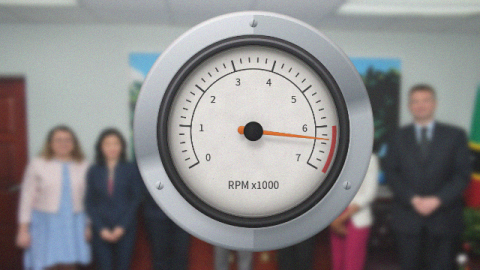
6300; rpm
